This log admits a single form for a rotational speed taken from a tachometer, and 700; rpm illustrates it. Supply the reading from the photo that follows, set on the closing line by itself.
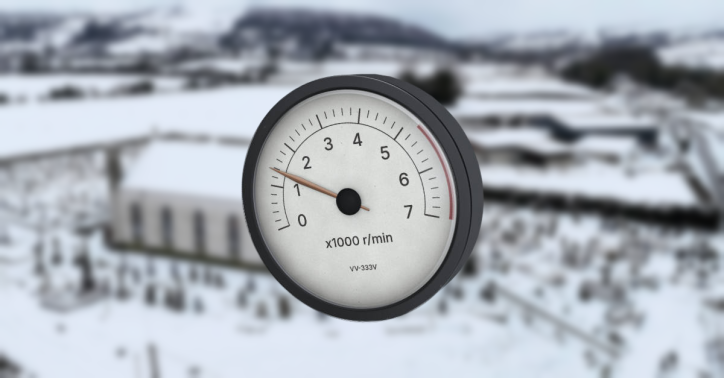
1400; rpm
